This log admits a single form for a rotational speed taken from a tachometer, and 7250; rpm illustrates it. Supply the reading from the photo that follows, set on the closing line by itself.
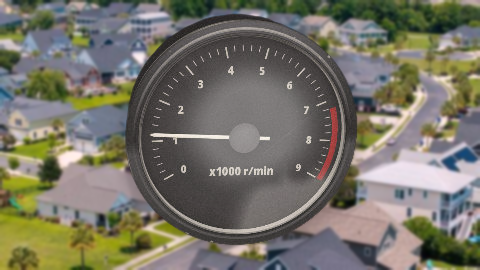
1200; rpm
